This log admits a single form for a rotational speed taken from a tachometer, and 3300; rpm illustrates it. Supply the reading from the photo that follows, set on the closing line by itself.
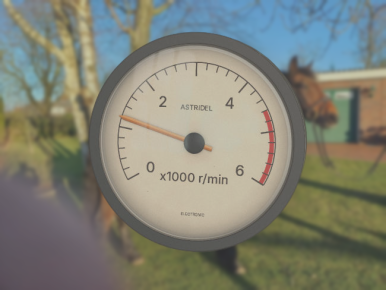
1200; rpm
